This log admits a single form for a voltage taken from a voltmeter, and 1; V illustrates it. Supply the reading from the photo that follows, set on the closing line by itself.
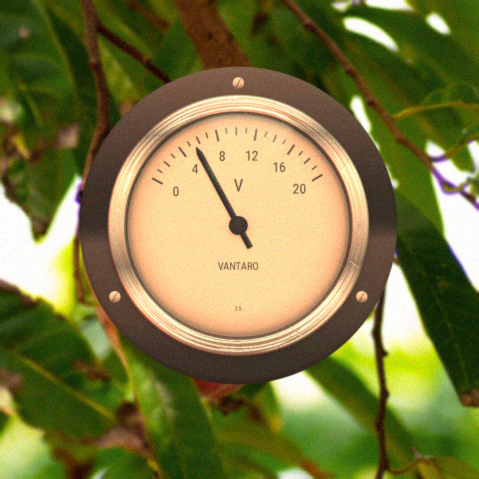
5.5; V
